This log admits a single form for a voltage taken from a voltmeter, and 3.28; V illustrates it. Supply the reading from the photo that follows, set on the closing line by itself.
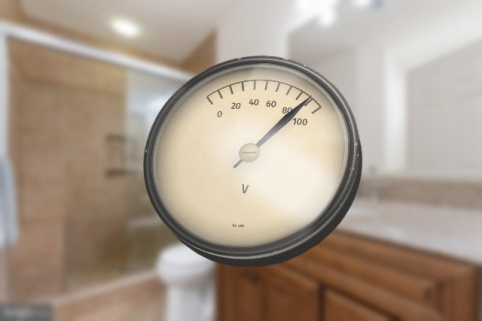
90; V
